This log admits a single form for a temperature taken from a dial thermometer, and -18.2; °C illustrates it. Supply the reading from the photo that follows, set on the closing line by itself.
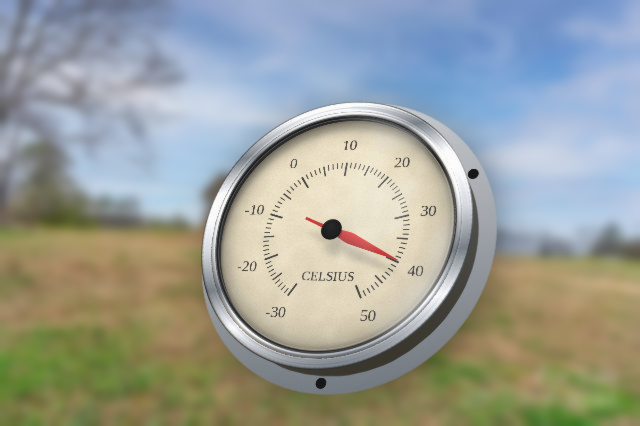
40; °C
